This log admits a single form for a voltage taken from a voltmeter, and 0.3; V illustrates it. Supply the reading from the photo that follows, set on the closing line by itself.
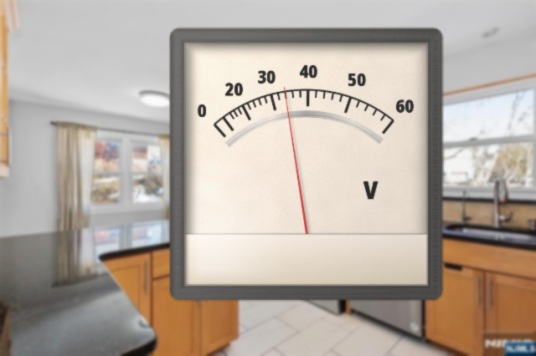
34; V
